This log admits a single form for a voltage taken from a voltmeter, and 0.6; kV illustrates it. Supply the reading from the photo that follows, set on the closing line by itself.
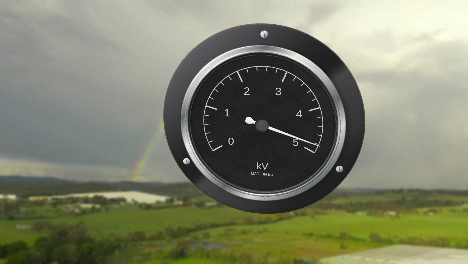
4.8; kV
